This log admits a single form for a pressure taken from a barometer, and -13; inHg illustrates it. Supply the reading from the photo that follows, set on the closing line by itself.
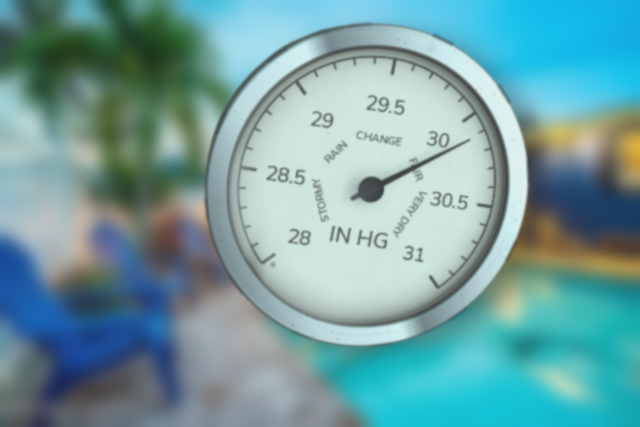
30.1; inHg
